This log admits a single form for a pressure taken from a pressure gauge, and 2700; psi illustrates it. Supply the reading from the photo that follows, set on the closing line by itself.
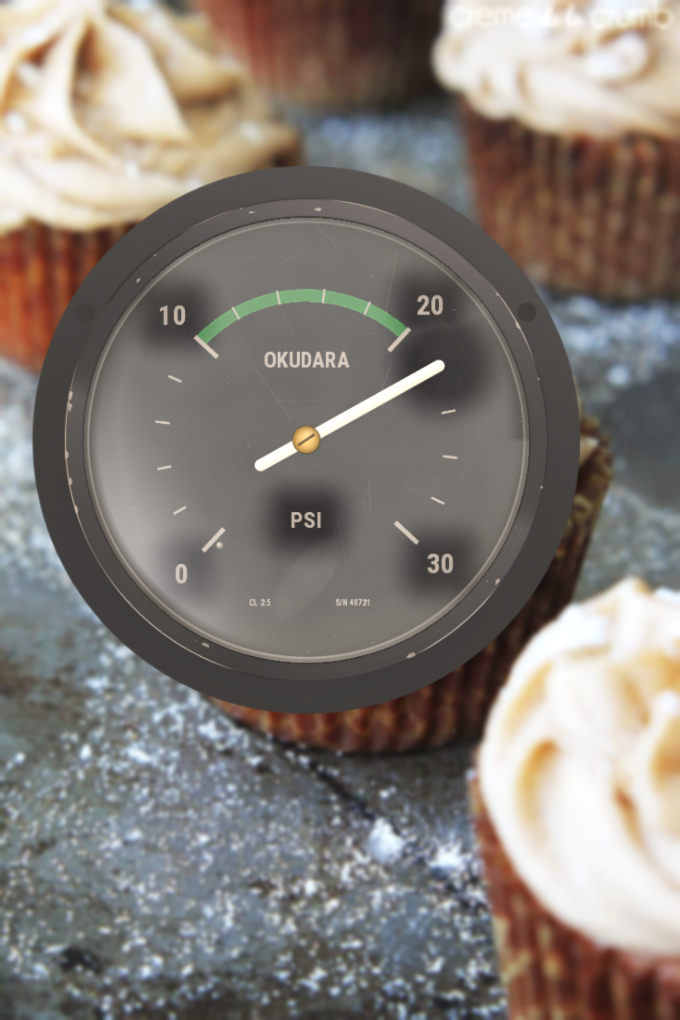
22; psi
